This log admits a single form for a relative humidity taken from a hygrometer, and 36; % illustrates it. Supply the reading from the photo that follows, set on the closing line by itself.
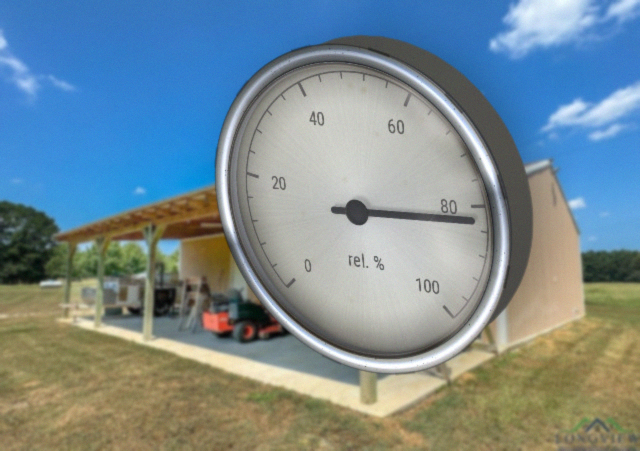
82; %
